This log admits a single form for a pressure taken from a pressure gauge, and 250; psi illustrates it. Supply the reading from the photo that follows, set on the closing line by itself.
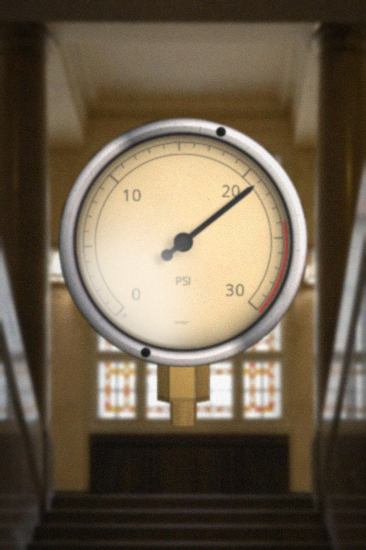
21; psi
